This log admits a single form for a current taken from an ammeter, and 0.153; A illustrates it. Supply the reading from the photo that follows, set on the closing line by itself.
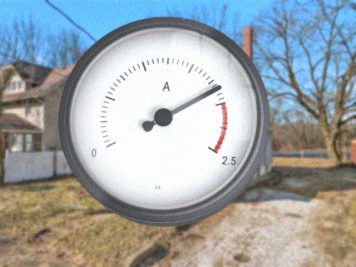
1.85; A
